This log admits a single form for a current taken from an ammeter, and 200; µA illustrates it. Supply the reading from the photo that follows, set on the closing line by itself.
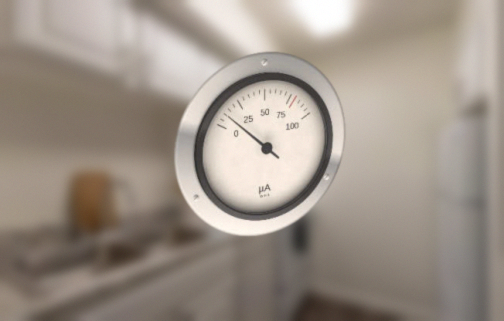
10; µA
